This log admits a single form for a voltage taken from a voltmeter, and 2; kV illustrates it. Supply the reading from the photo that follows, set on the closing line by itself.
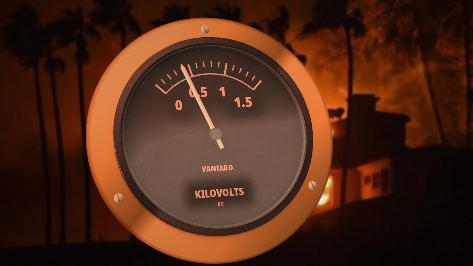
0.4; kV
